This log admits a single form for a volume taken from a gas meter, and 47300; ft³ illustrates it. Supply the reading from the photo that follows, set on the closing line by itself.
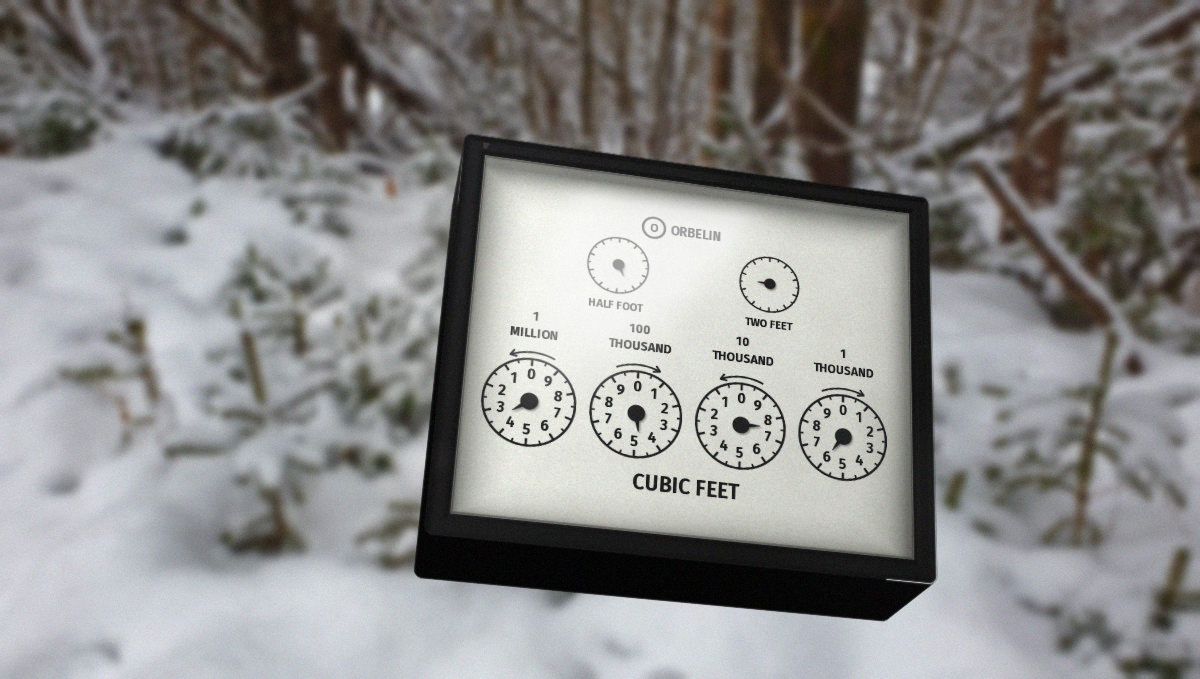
347600; ft³
